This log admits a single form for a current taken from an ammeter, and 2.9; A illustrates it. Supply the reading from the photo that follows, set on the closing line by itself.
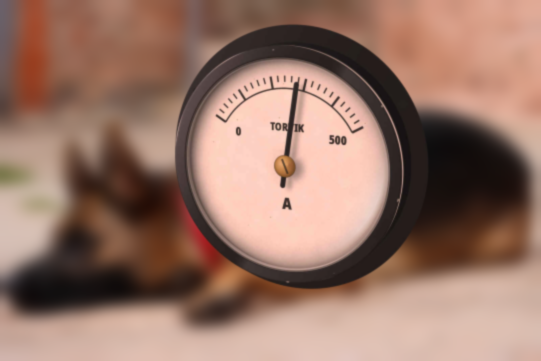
280; A
